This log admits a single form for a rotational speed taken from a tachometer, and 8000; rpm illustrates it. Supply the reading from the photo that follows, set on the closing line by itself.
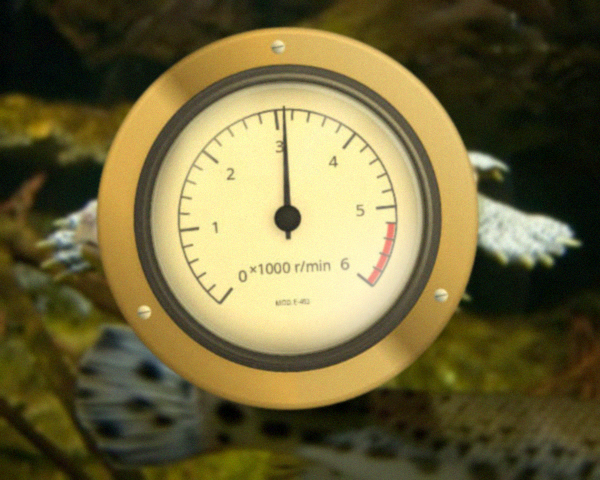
3100; rpm
